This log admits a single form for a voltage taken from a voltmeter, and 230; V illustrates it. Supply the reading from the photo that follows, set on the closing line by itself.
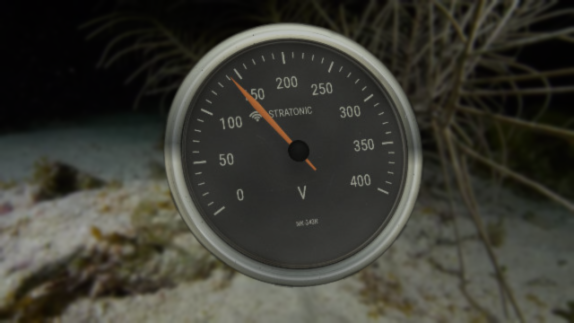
140; V
